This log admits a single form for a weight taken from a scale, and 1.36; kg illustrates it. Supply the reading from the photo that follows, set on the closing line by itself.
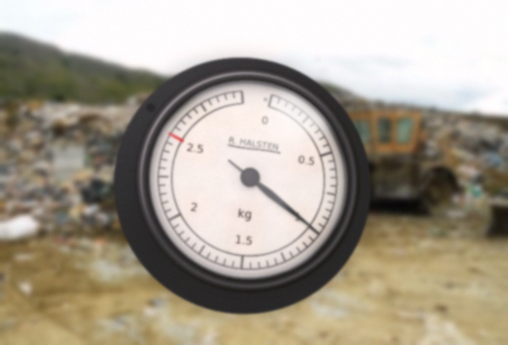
1; kg
